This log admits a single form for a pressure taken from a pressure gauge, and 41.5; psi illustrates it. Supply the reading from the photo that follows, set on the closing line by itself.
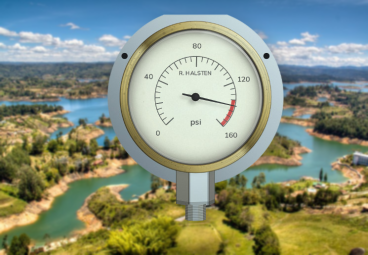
140; psi
